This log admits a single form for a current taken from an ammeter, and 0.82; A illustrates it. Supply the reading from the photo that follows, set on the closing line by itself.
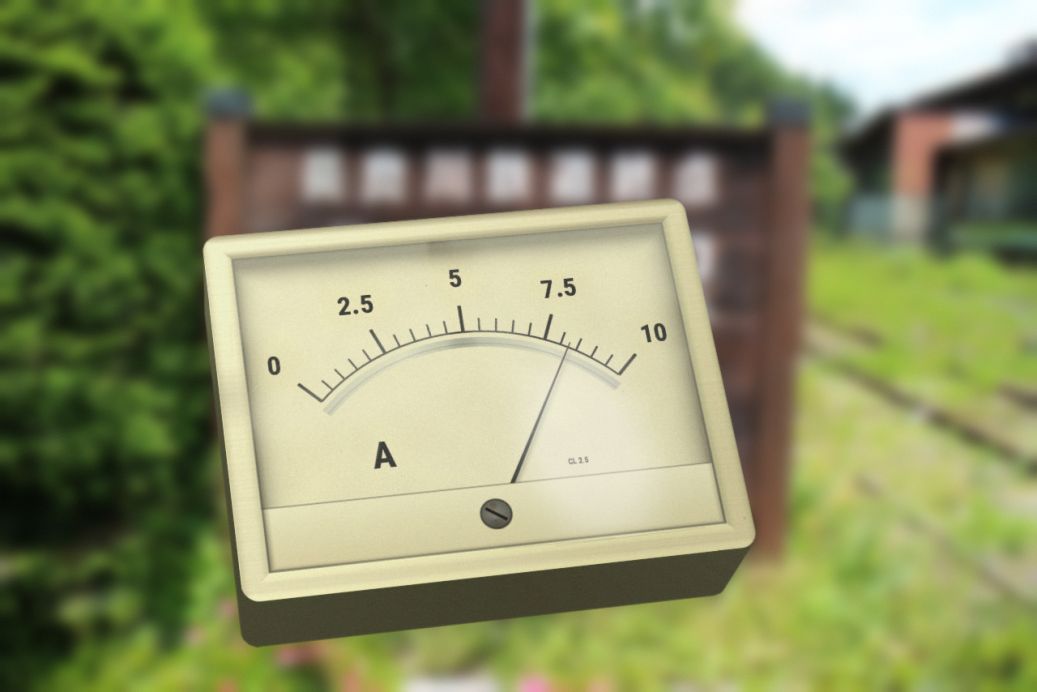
8.25; A
